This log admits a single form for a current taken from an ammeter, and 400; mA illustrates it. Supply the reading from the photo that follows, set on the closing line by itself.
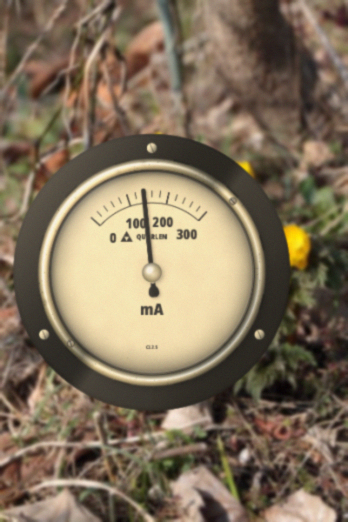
140; mA
